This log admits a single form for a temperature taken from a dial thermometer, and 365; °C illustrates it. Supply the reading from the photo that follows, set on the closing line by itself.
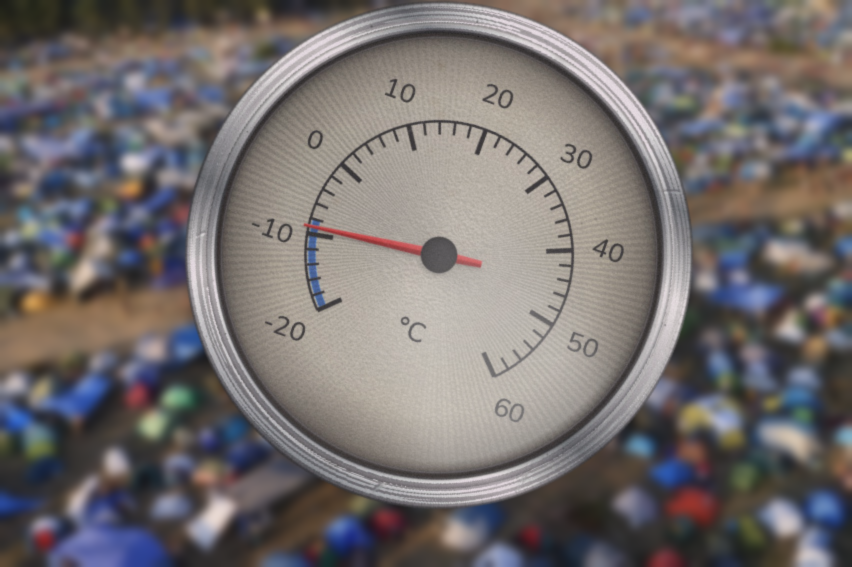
-9; °C
